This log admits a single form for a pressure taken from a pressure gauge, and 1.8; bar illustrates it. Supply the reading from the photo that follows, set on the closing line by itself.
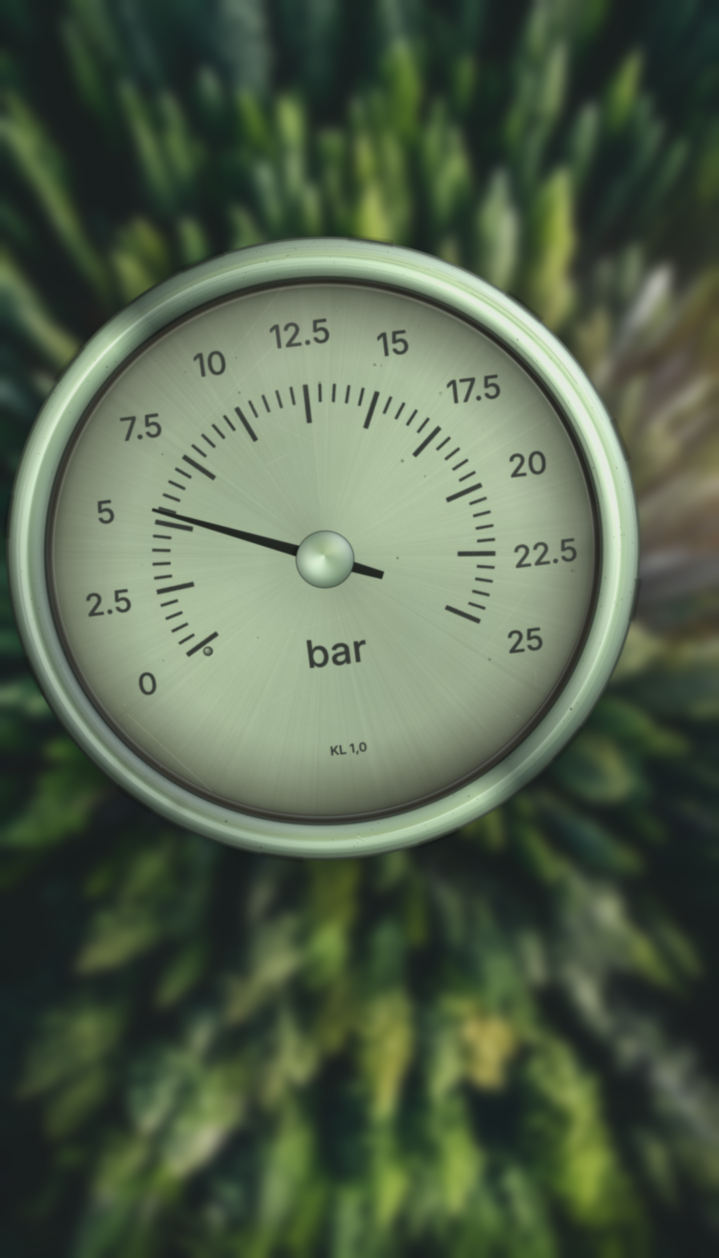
5.5; bar
